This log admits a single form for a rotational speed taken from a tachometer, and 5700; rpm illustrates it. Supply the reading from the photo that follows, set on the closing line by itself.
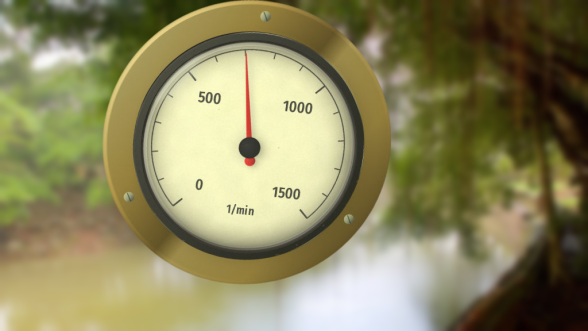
700; rpm
